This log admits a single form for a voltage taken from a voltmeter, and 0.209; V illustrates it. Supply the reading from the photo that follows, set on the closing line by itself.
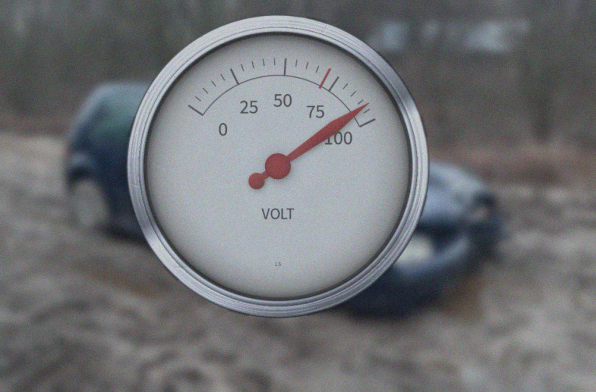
92.5; V
